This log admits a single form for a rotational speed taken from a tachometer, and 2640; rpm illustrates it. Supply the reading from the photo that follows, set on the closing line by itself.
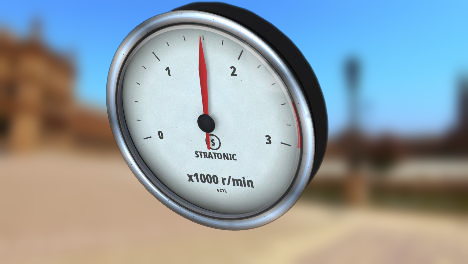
1600; rpm
